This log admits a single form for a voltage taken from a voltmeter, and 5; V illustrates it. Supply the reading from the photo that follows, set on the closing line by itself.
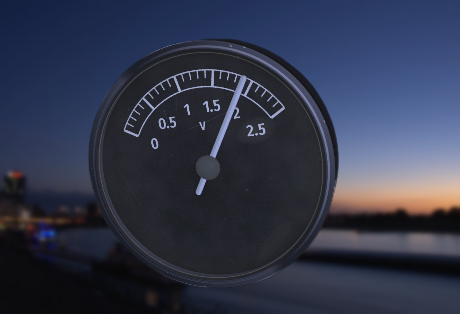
1.9; V
